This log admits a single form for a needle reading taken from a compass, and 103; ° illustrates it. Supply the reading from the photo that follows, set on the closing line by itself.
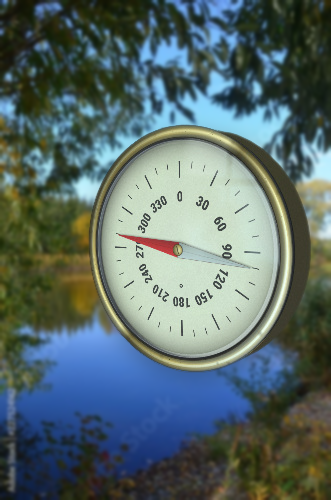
280; °
